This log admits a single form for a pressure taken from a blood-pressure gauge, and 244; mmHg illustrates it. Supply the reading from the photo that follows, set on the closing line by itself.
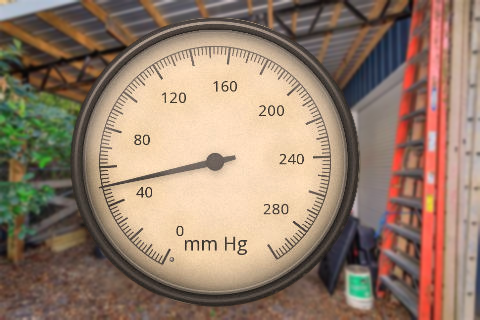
50; mmHg
